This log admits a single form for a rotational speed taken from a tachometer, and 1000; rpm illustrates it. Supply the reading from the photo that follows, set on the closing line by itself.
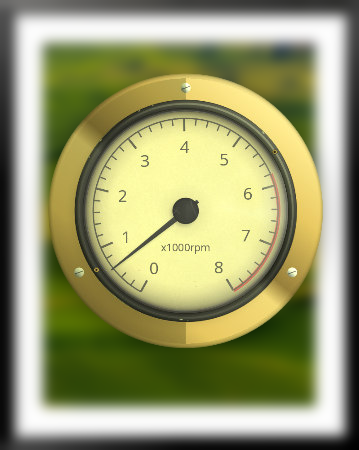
600; rpm
